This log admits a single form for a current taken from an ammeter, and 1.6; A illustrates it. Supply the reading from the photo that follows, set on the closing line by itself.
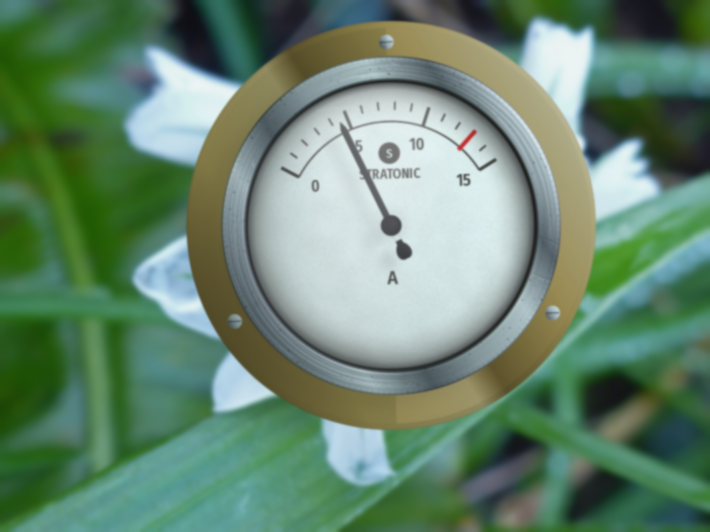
4.5; A
